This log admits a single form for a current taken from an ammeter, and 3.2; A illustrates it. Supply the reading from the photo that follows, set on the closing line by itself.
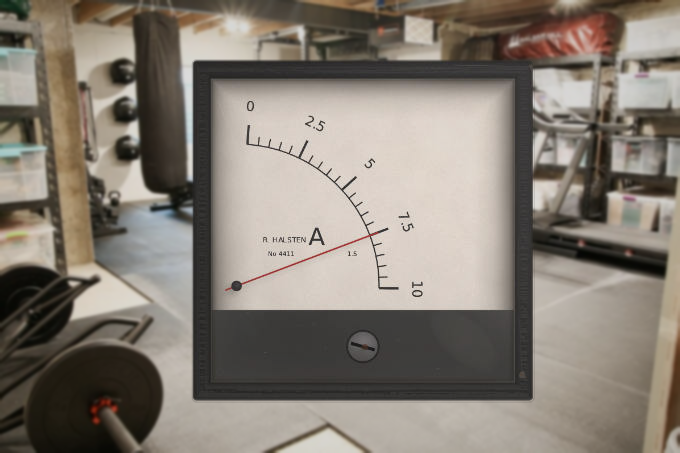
7.5; A
